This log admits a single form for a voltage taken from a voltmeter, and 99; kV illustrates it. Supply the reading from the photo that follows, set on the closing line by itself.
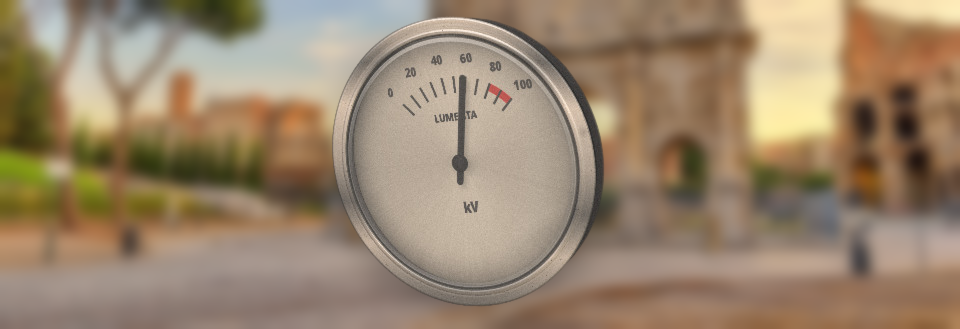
60; kV
